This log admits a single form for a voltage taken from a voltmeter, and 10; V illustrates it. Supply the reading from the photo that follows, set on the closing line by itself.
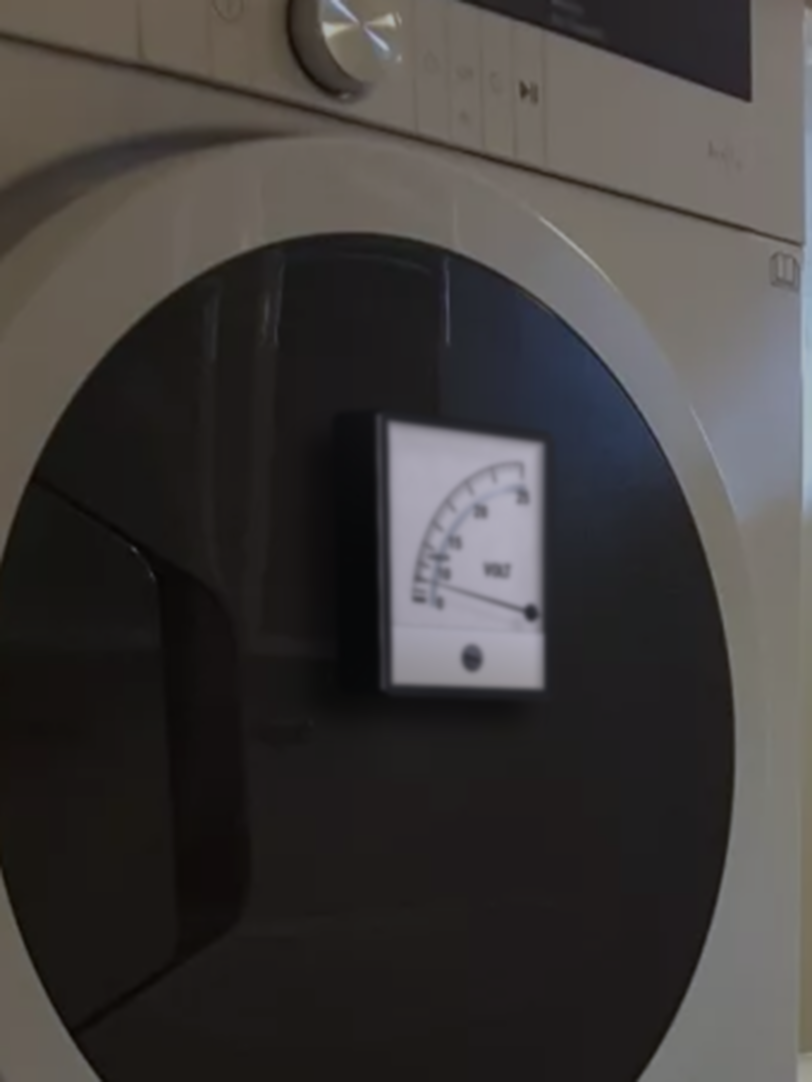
7.5; V
